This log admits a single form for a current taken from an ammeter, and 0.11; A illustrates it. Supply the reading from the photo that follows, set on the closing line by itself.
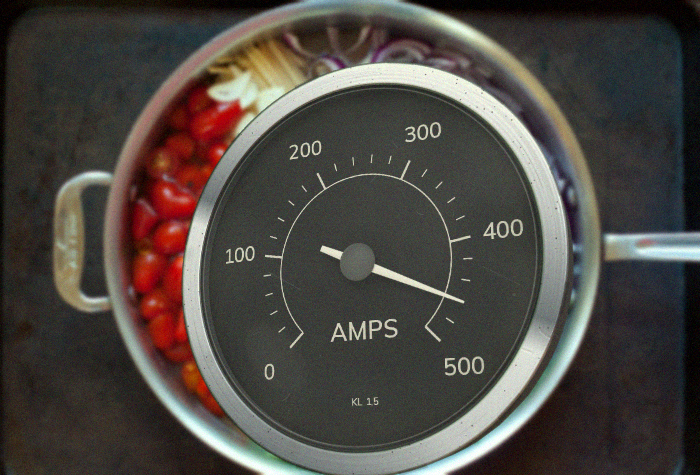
460; A
